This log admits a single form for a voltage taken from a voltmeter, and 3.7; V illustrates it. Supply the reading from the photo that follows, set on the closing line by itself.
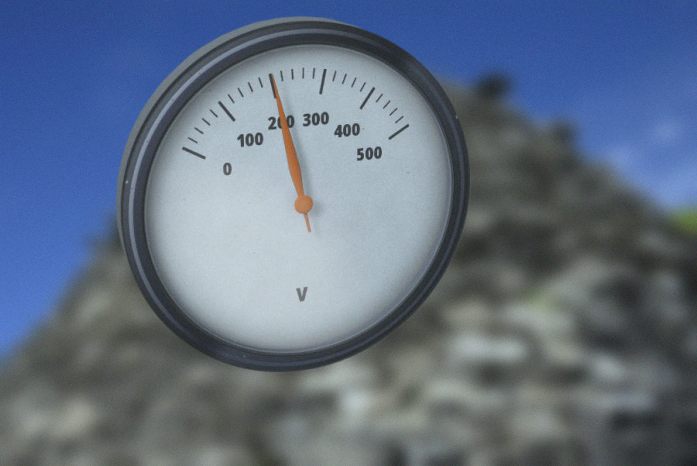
200; V
